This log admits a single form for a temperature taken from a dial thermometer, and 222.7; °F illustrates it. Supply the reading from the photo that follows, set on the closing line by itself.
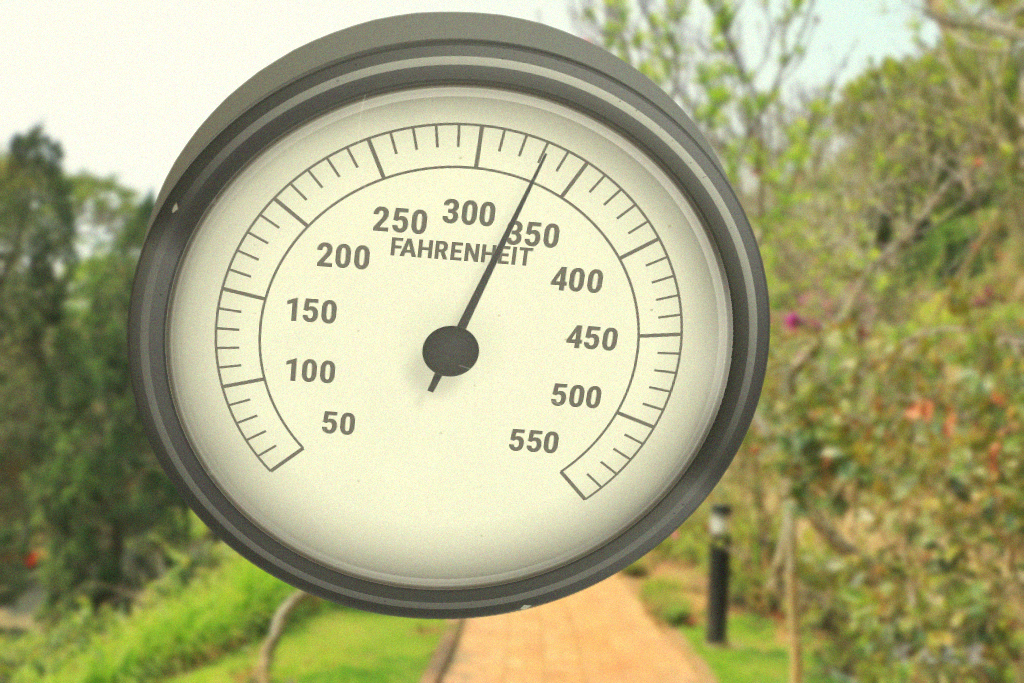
330; °F
